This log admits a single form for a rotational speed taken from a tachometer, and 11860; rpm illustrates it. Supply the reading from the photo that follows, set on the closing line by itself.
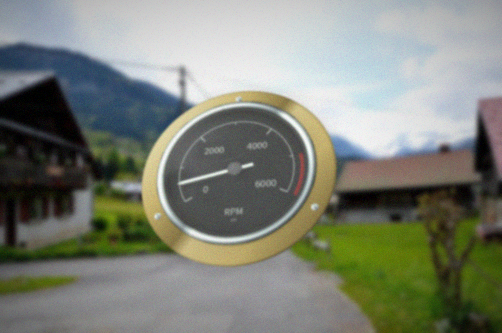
500; rpm
